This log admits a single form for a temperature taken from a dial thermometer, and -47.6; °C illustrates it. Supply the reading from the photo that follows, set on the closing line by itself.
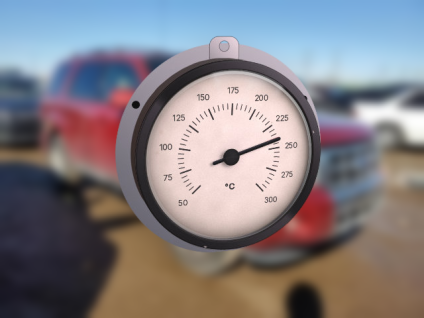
240; °C
